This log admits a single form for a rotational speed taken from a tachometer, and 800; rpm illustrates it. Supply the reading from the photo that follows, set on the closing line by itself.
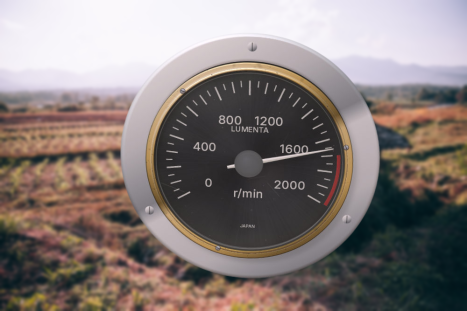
1650; rpm
